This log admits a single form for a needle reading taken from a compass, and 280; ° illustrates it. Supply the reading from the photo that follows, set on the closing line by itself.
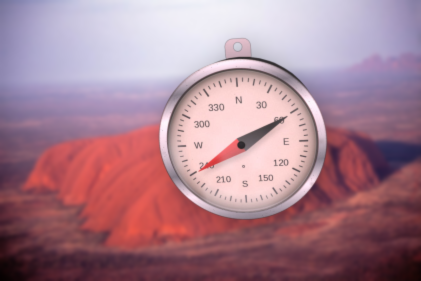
240; °
